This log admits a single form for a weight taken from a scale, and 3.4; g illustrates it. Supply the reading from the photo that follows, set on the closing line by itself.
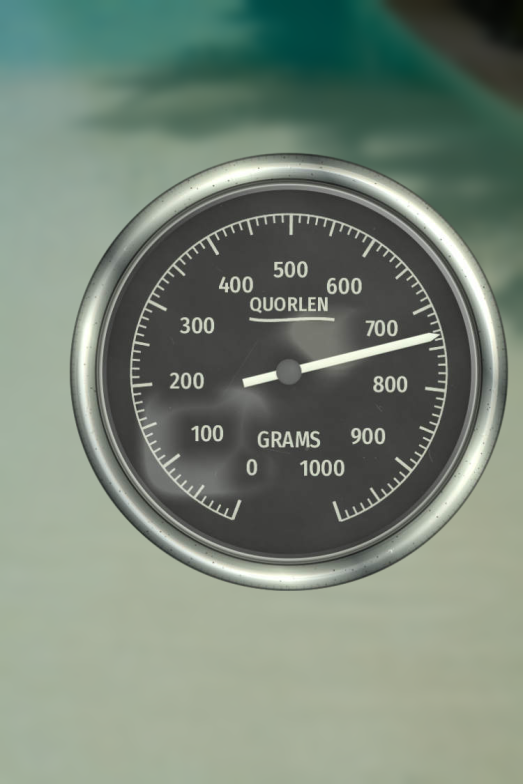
735; g
